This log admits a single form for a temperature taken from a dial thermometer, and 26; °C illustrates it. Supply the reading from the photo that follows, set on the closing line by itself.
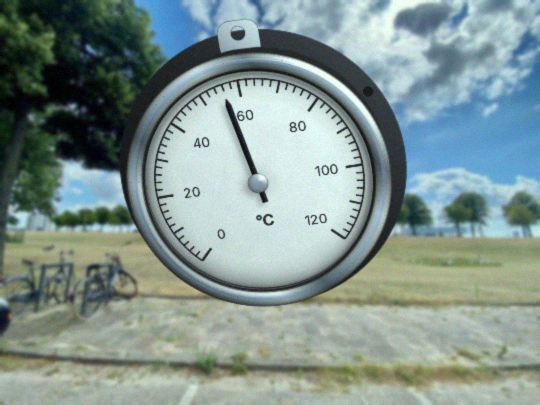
56; °C
